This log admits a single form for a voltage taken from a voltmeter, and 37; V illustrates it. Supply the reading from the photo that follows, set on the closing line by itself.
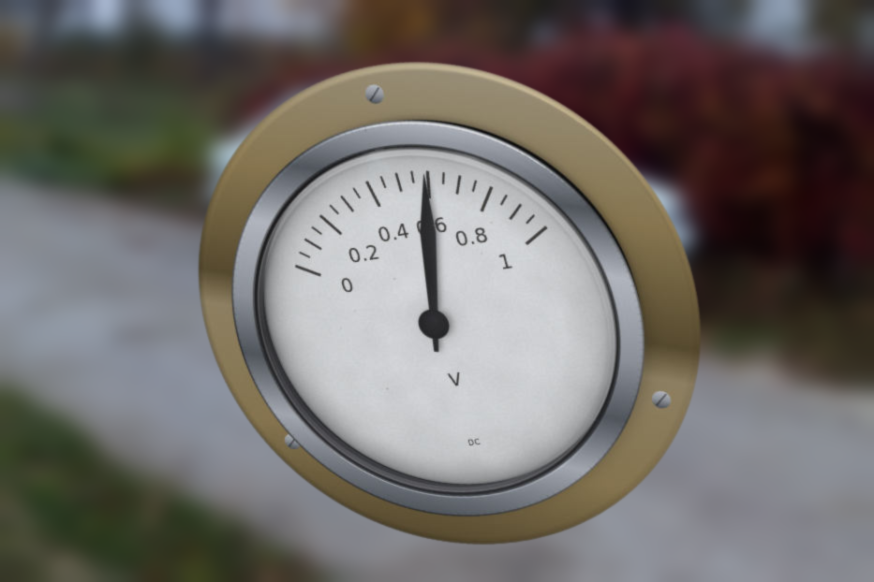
0.6; V
